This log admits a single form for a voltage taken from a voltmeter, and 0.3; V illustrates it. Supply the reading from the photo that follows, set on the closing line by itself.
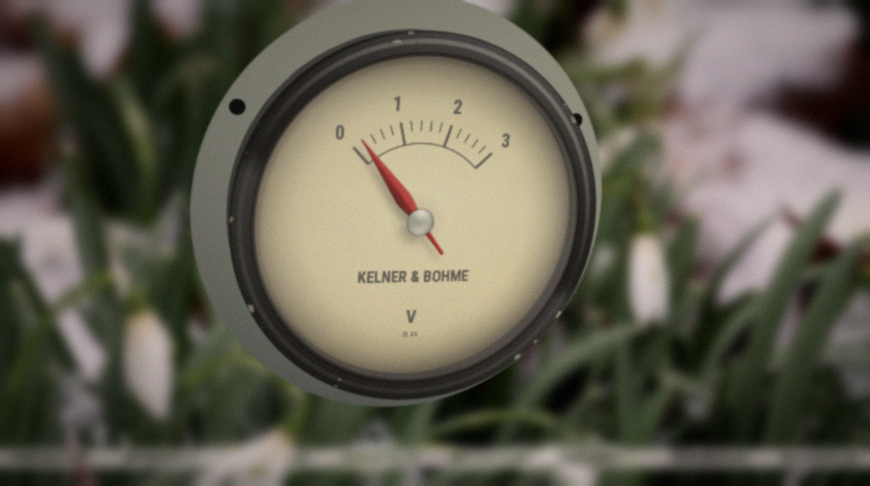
0.2; V
